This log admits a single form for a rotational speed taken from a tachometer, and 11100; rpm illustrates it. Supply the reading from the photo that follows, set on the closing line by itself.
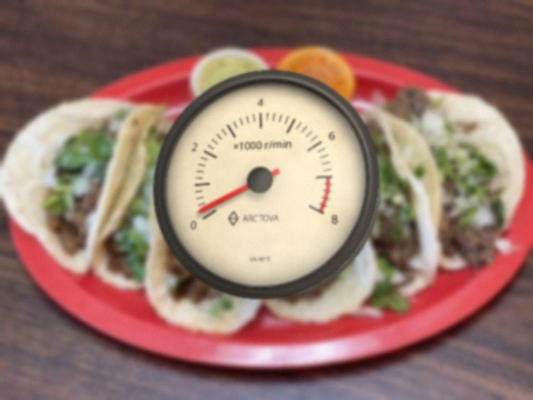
200; rpm
